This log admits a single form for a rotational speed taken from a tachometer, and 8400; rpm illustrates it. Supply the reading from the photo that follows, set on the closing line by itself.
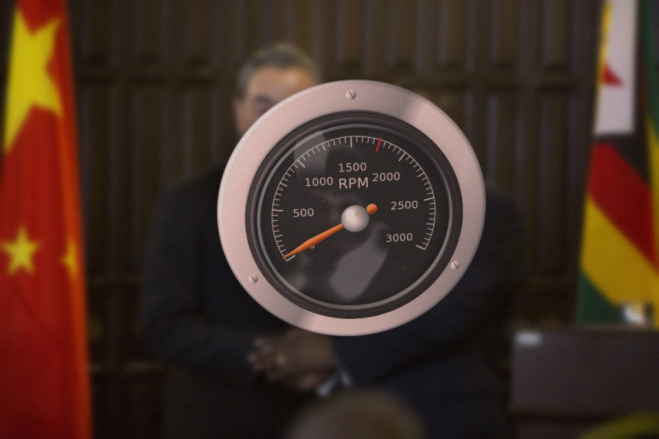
50; rpm
